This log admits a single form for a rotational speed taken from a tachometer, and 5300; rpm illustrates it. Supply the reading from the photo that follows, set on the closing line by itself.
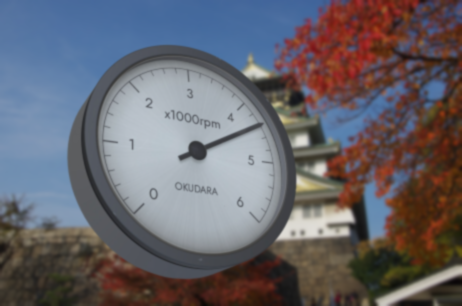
4400; rpm
